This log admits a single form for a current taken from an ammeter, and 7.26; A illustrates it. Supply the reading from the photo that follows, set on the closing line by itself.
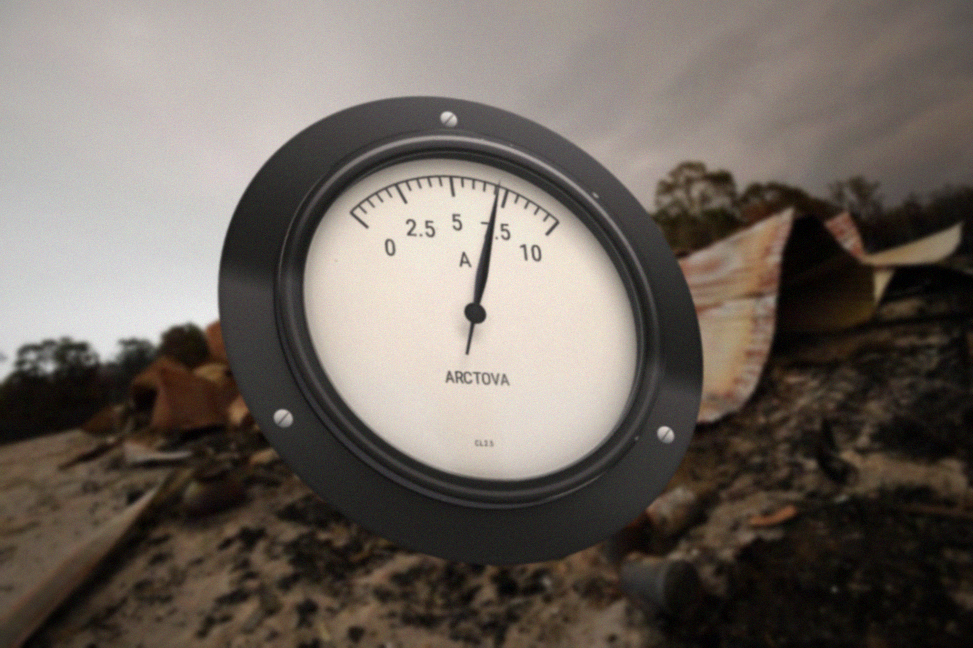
7; A
